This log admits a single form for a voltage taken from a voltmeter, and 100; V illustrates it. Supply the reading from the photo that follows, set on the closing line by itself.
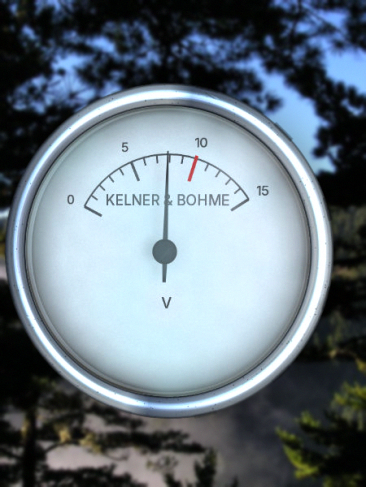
8; V
